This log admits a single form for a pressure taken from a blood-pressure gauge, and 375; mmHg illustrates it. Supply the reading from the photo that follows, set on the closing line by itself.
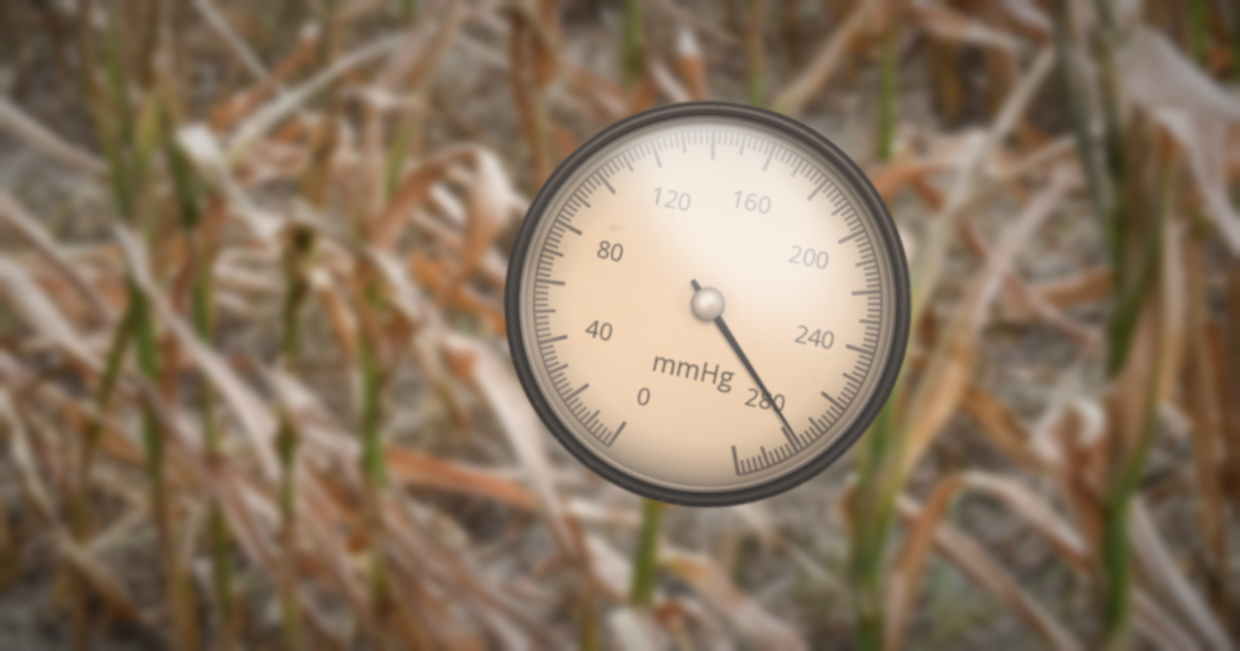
278; mmHg
